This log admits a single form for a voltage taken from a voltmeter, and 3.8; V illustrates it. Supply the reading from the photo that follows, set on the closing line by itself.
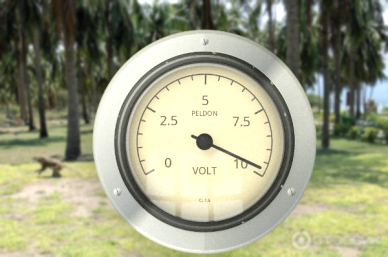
9.75; V
